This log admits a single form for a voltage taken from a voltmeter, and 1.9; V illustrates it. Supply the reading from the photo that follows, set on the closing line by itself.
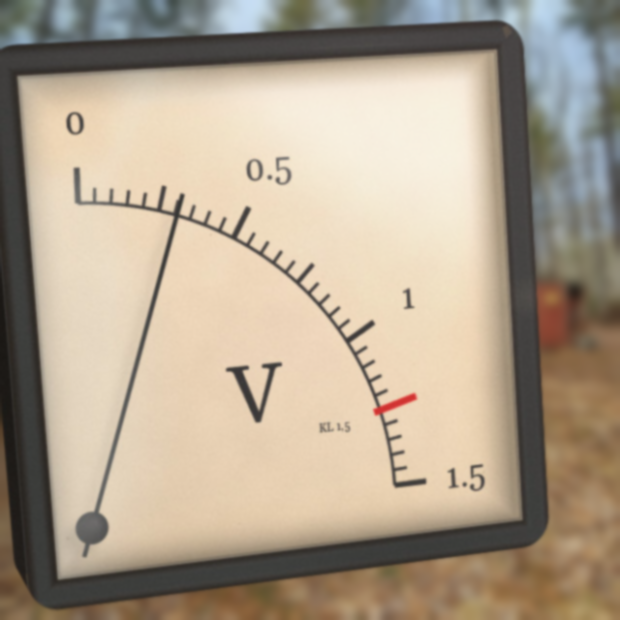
0.3; V
